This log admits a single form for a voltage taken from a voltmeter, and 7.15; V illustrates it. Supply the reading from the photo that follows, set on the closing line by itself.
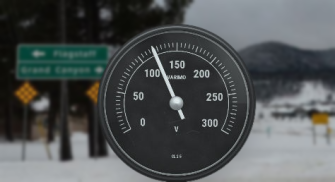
120; V
